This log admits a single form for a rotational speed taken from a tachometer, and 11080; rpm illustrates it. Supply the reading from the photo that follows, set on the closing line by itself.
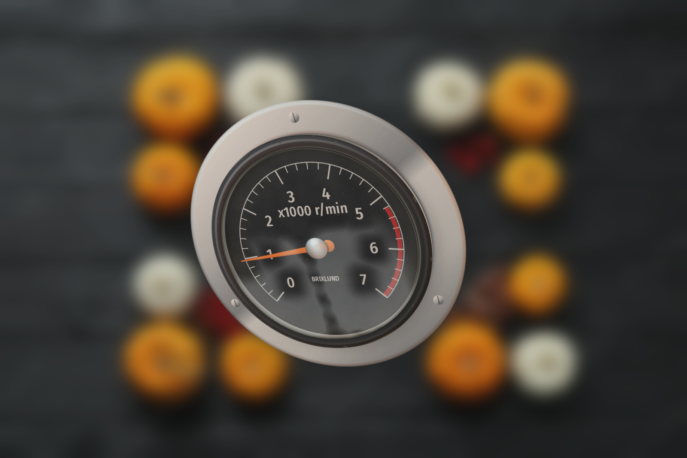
1000; rpm
